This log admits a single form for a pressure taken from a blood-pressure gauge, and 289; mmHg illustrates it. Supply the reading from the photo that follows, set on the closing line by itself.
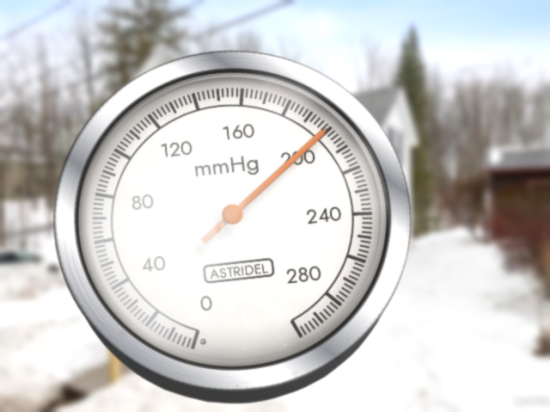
200; mmHg
